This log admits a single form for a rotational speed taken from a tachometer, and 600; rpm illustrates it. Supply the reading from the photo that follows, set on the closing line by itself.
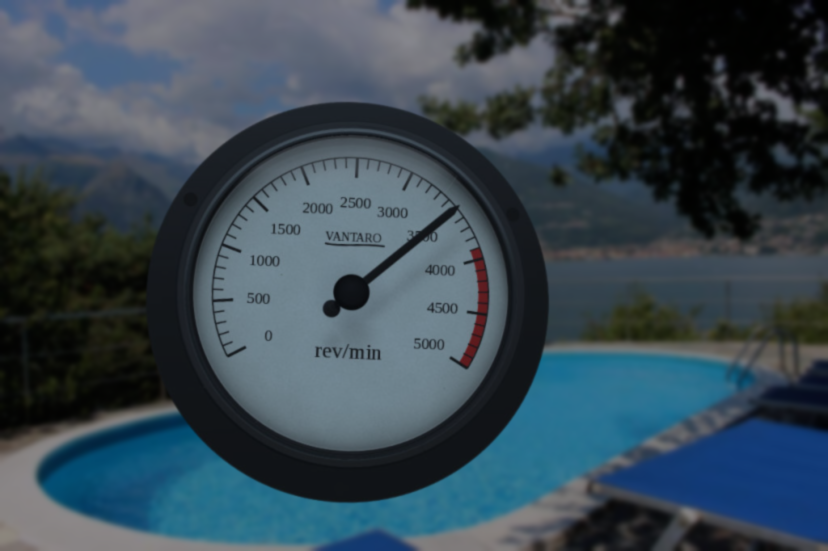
3500; rpm
